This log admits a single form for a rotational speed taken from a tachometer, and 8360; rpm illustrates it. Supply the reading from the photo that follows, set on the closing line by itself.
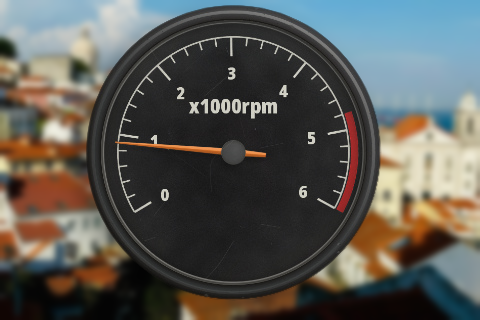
900; rpm
